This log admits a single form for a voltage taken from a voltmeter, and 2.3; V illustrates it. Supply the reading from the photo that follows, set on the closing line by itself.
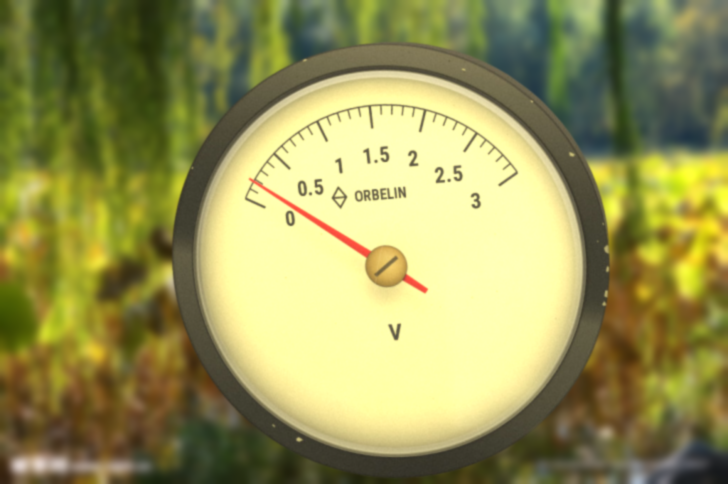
0.2; V
